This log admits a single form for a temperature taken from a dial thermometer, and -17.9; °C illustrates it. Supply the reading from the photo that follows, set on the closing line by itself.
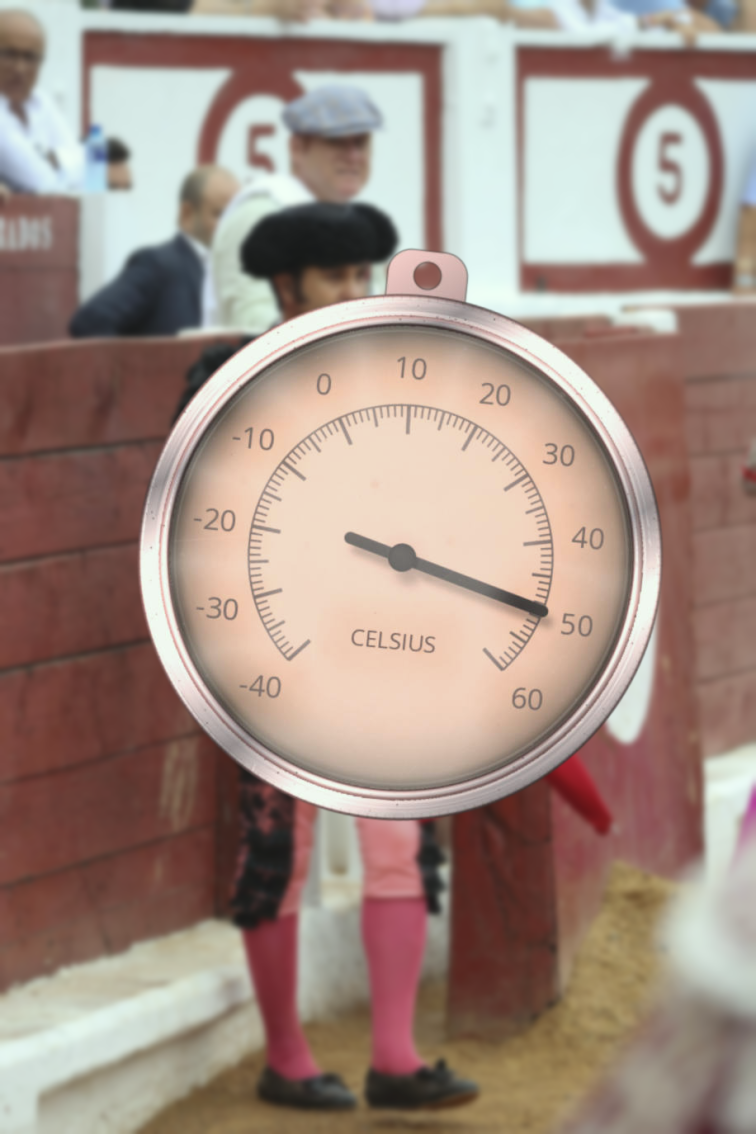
50; °C
